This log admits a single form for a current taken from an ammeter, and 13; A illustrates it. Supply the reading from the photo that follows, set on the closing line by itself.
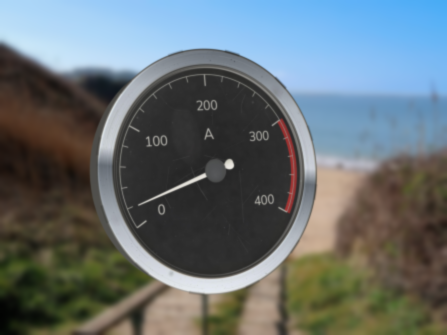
20; A
